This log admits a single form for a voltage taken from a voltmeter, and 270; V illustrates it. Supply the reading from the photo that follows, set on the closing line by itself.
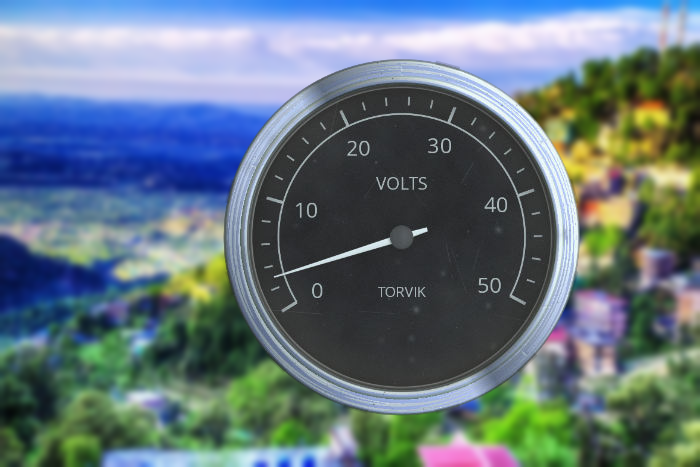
3; V
